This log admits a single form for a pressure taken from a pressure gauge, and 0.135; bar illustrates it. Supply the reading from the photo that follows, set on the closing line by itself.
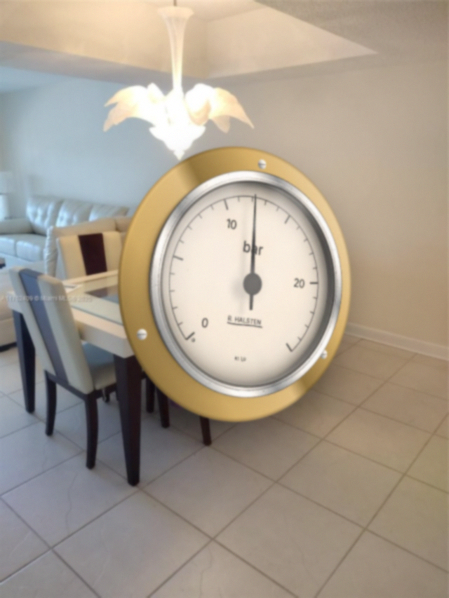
12; bar
